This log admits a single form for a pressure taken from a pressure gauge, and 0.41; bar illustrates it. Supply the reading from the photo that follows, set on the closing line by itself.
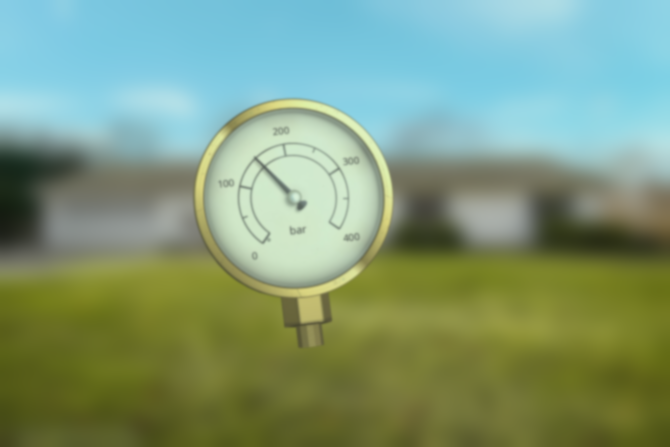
150; bar
